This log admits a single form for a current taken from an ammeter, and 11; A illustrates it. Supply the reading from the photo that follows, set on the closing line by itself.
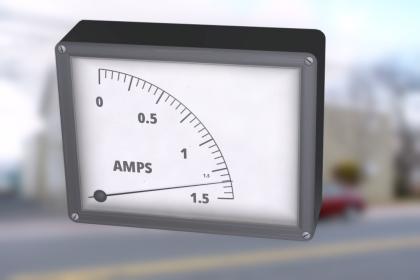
1.35; A
